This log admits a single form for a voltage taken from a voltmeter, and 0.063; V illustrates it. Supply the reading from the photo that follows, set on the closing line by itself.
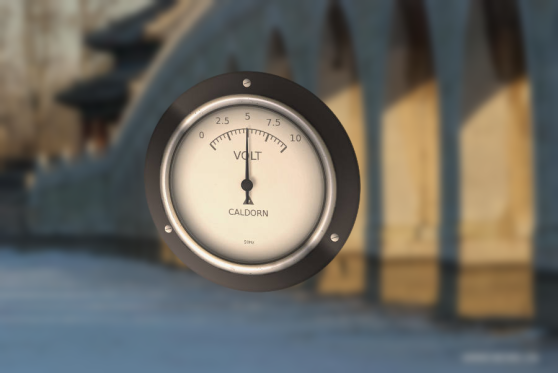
5; V
